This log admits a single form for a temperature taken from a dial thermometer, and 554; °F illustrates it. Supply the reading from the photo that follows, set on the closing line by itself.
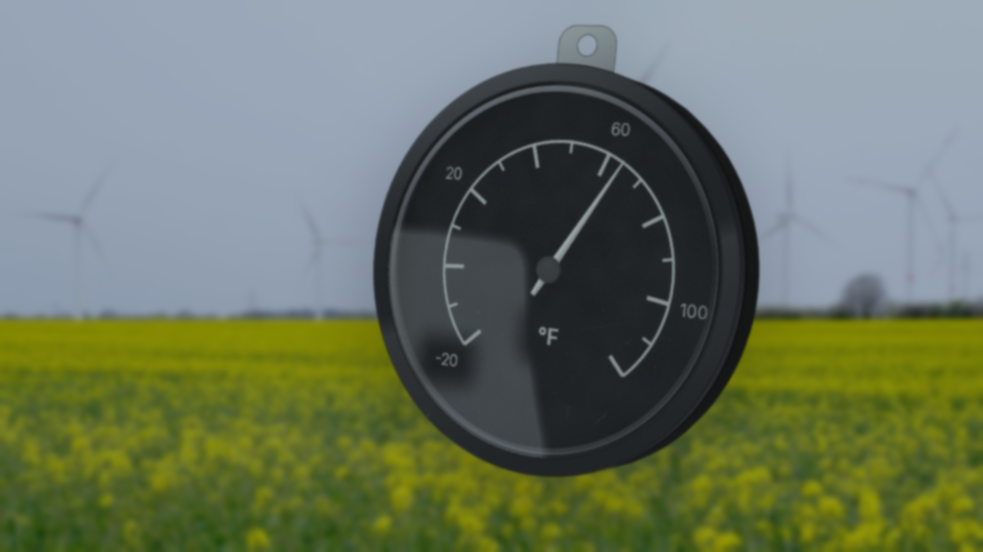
65; °F
